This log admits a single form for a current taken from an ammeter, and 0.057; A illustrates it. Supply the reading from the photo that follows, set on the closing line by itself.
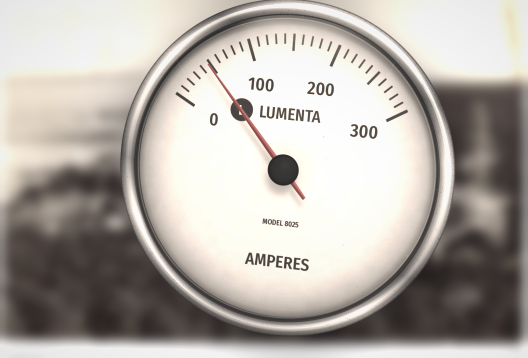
50; A
